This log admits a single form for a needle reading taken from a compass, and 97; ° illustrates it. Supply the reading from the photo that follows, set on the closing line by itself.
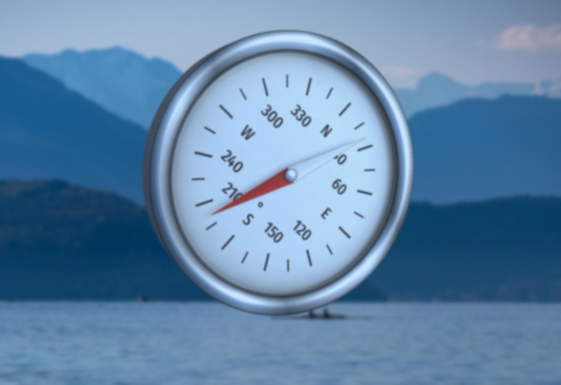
202.5; °
